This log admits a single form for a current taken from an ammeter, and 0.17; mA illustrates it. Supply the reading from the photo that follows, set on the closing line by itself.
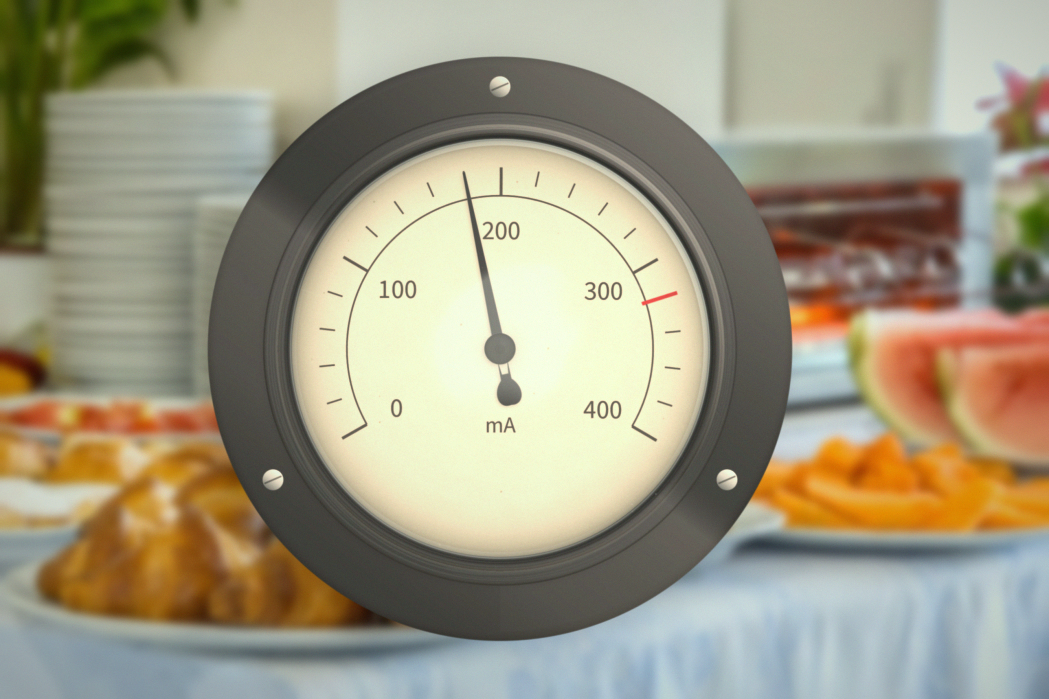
180; mA
